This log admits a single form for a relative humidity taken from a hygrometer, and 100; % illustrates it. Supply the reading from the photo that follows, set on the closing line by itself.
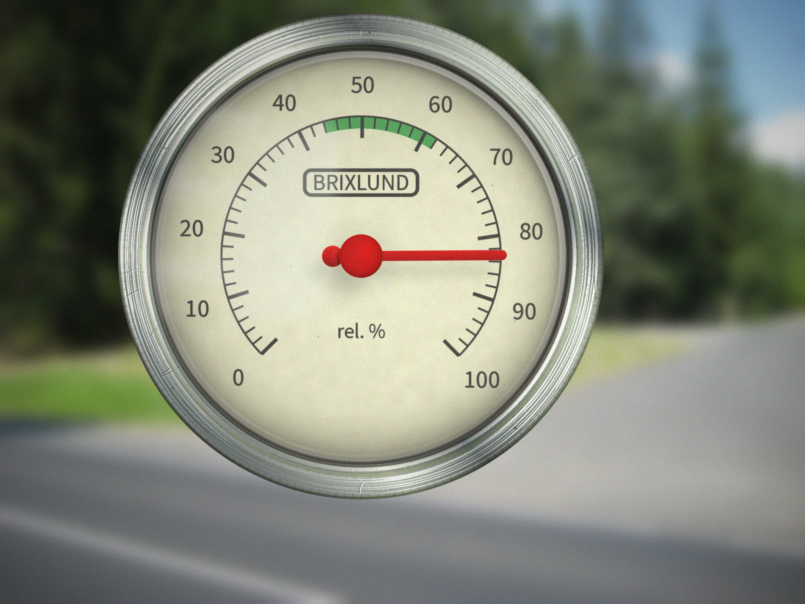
83; %
